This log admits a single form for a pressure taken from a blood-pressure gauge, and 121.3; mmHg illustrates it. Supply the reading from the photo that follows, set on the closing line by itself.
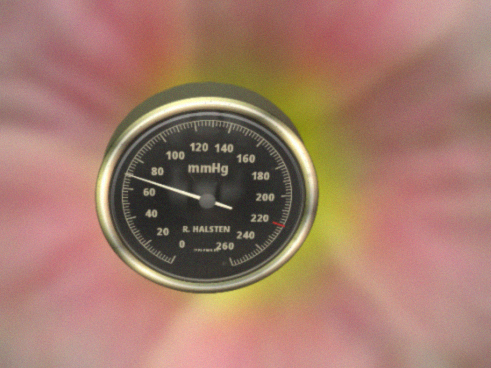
70; mmHg
